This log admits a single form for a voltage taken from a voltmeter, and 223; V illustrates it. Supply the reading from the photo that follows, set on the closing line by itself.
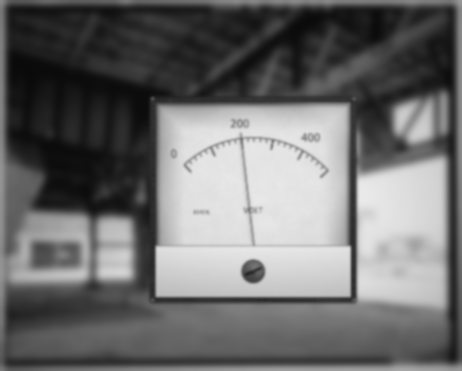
200; V
